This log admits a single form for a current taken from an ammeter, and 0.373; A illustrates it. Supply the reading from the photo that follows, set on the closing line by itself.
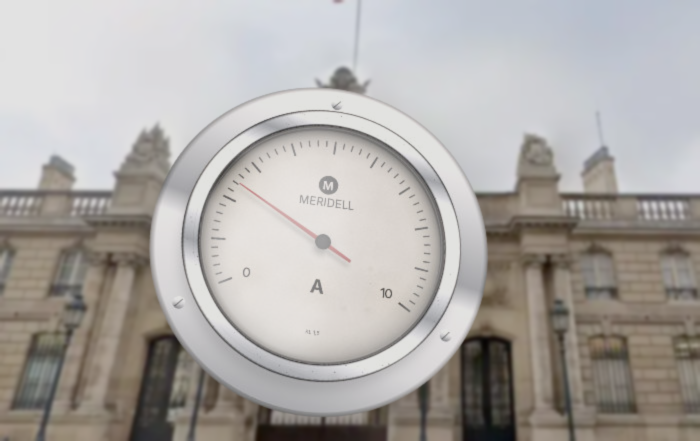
2.4; A
